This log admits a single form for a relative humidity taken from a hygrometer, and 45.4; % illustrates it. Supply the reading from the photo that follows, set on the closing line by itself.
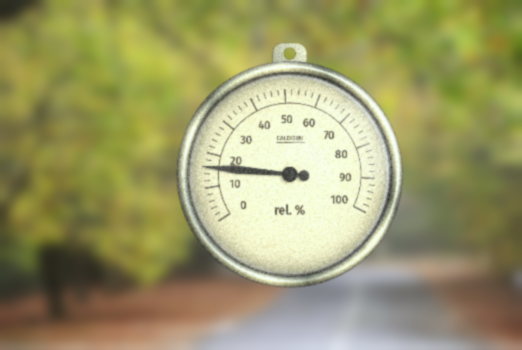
16; %
